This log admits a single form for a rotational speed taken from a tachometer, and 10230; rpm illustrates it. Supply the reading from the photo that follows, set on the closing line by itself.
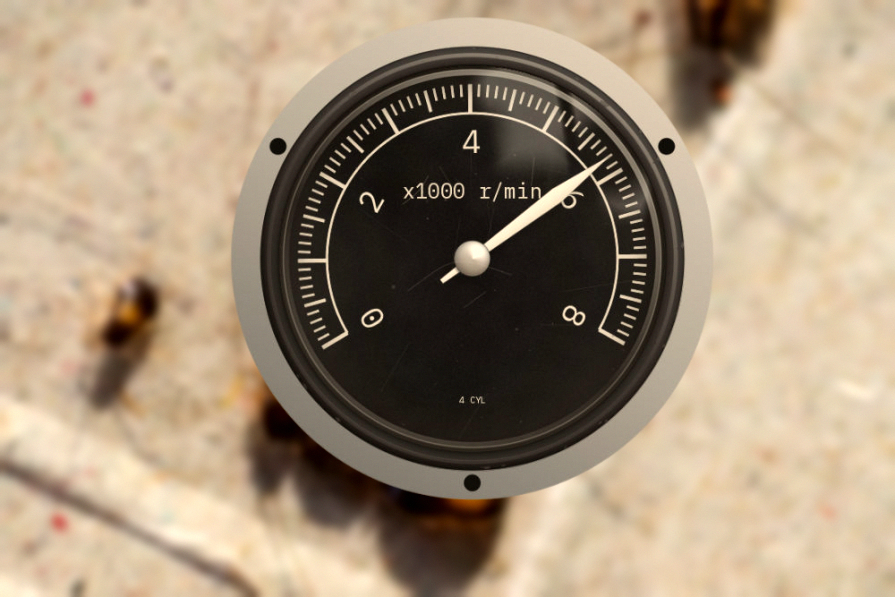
5800; rpm
